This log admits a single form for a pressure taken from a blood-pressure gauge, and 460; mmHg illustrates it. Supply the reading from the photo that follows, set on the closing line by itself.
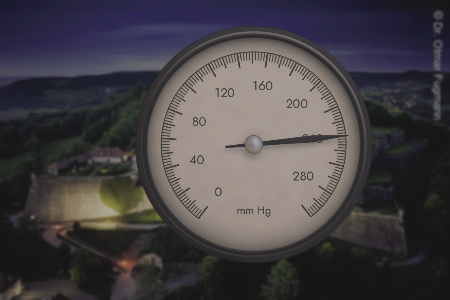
240; mmHg
